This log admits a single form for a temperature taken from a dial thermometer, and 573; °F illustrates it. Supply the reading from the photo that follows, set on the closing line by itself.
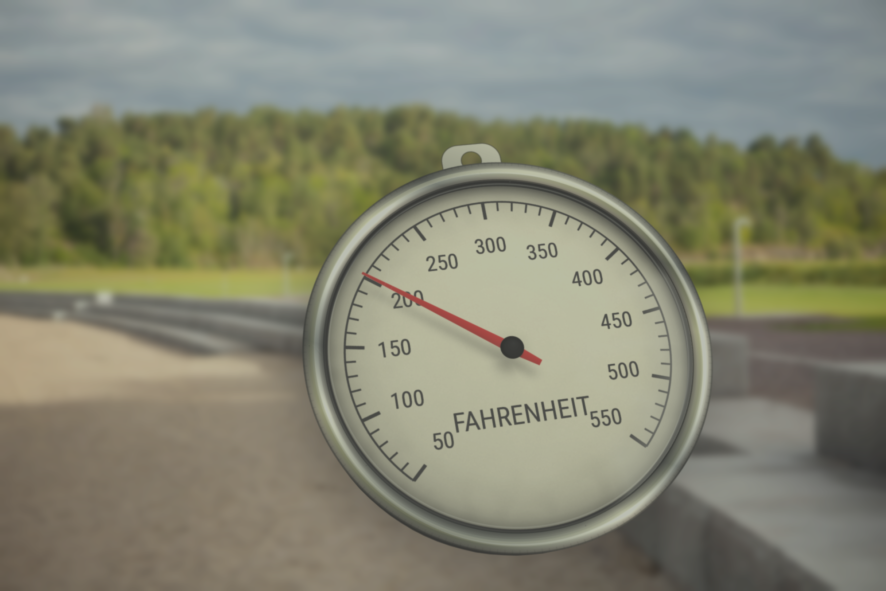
200; °F
